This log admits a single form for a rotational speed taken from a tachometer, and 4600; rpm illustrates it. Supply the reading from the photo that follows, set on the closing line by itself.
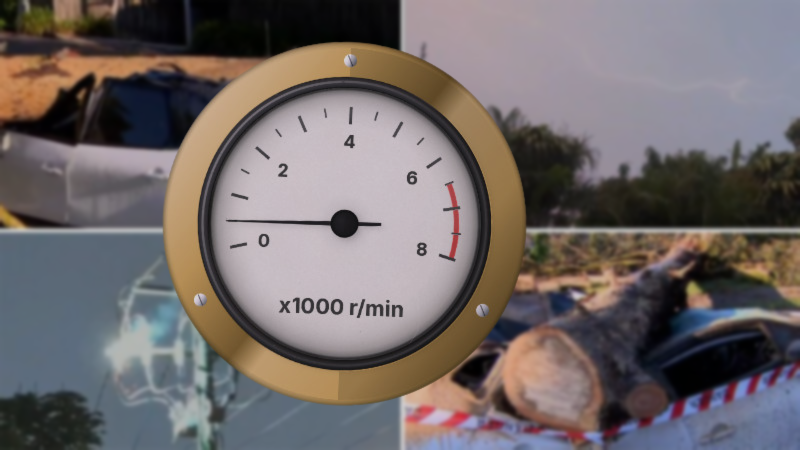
500; rpm
